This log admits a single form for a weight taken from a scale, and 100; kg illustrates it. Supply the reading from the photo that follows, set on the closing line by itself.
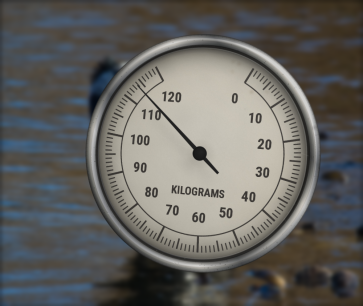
114; kg
